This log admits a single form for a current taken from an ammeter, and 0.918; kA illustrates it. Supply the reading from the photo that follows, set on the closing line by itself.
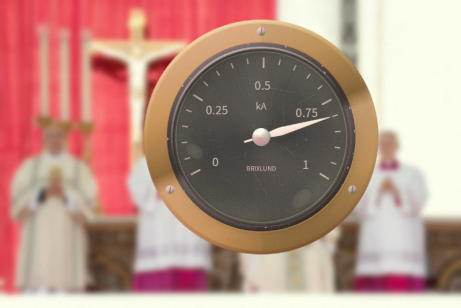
0.8; kA
